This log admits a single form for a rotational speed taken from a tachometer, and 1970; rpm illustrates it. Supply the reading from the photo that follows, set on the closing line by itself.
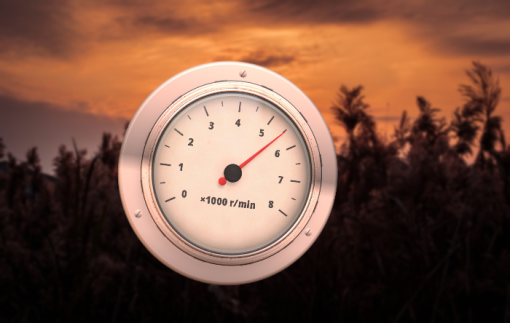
5500; rpm
